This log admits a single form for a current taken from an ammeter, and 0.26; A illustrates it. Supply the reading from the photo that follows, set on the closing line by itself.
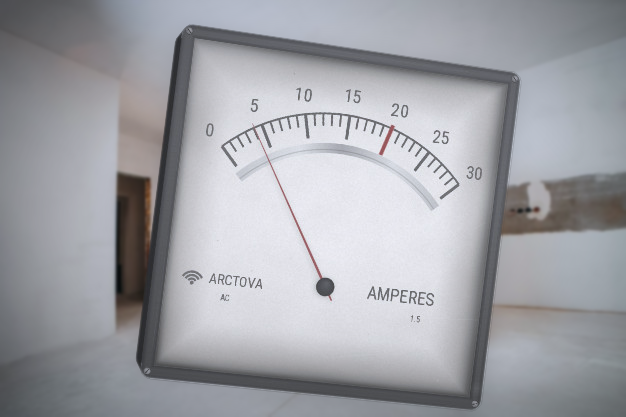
4; A
